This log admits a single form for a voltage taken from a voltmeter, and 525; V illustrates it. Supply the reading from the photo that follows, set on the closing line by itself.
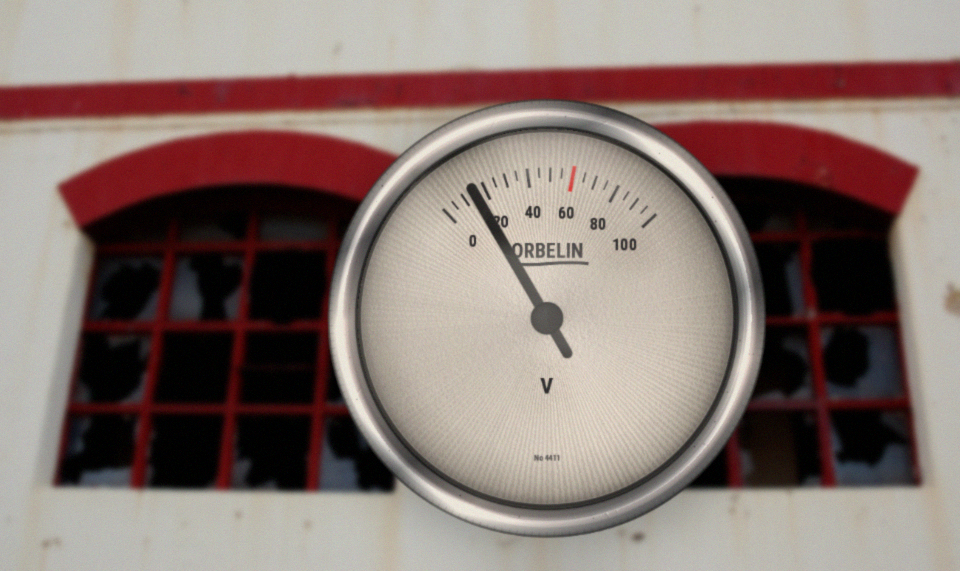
15; V
